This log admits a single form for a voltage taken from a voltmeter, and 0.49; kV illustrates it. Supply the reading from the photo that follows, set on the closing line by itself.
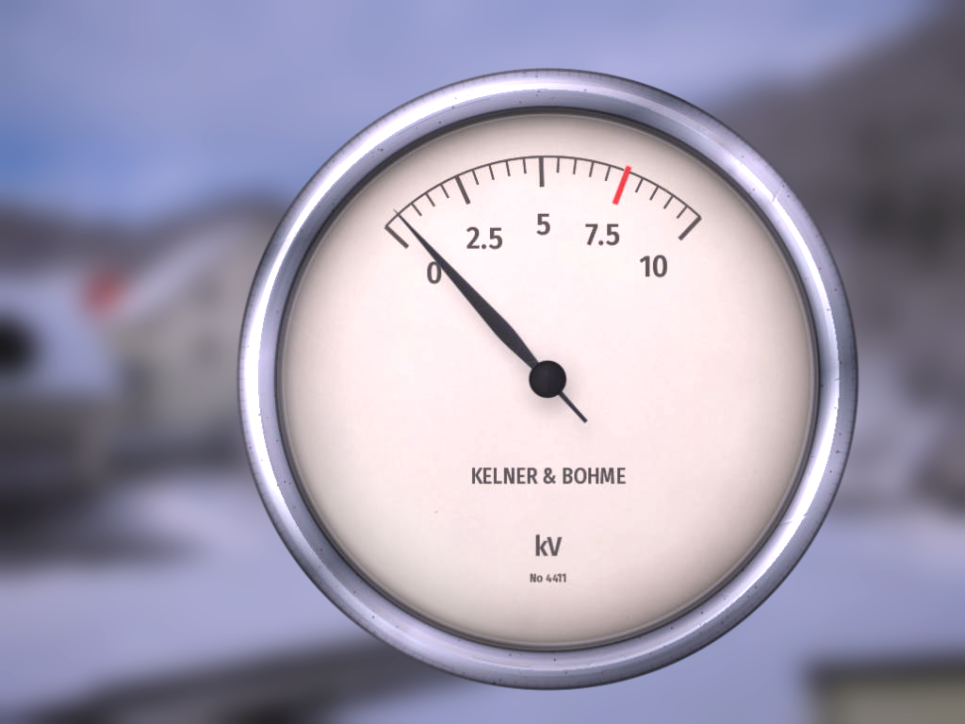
0.5; kV
